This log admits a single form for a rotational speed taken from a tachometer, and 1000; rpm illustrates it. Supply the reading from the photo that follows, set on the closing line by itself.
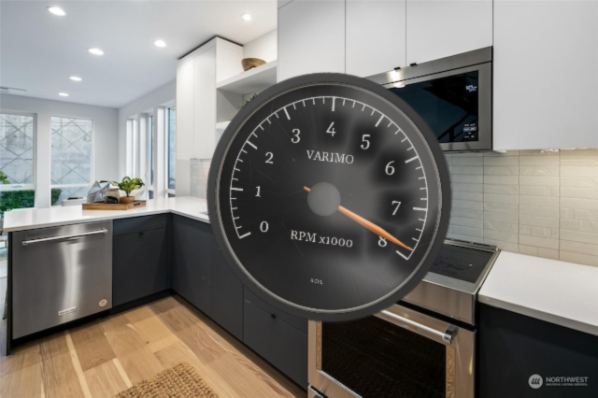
7800; rpm
